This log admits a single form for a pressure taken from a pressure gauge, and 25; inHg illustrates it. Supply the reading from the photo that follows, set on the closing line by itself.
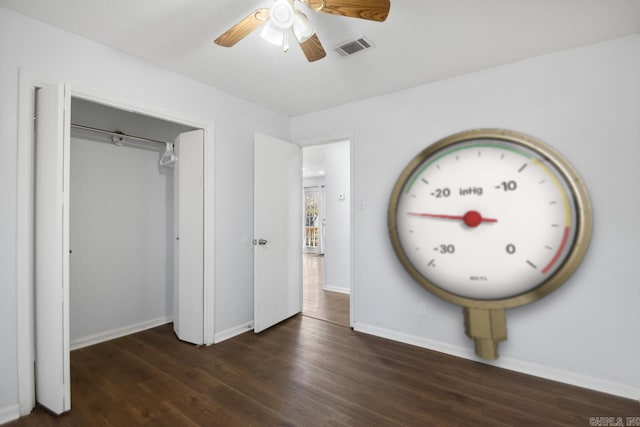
-24; inHg
